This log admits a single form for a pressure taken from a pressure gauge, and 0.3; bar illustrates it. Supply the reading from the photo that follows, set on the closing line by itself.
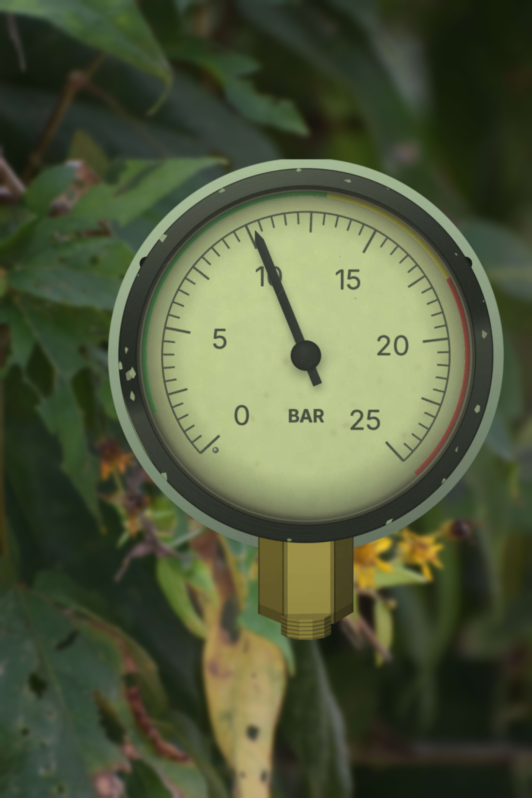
10.25; bar
